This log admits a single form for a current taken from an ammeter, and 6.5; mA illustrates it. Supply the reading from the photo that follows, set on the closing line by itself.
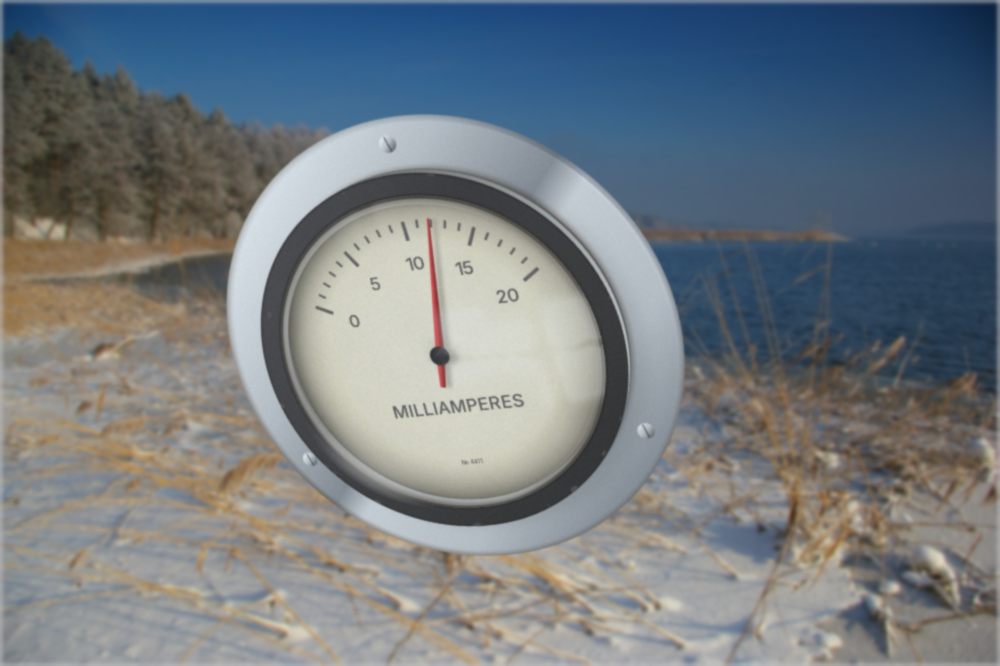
12; mA
